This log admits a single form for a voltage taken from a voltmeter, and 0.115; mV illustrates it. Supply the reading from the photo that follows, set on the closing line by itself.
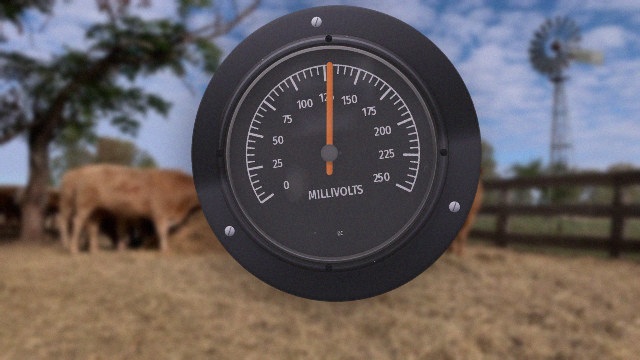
130; mV
